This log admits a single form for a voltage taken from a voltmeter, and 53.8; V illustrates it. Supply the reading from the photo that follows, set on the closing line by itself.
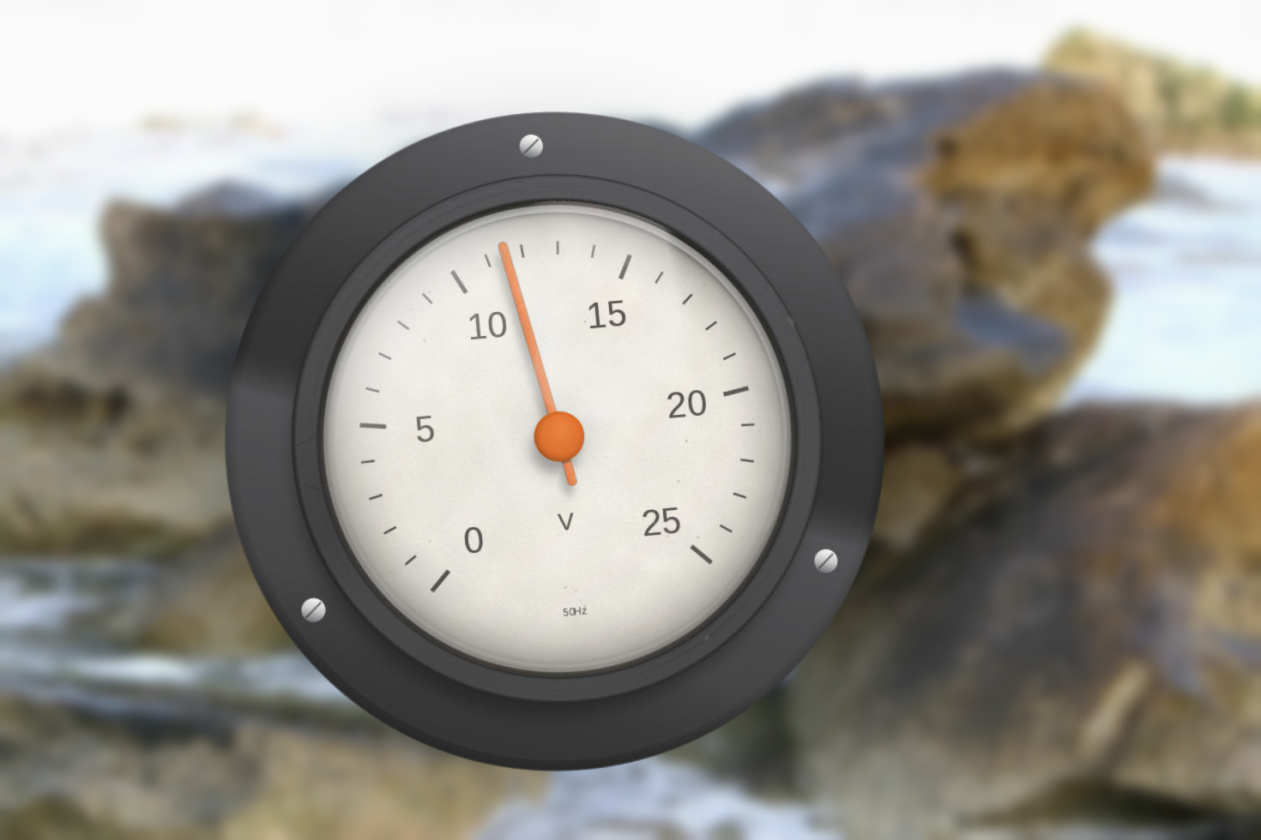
11.5; V
